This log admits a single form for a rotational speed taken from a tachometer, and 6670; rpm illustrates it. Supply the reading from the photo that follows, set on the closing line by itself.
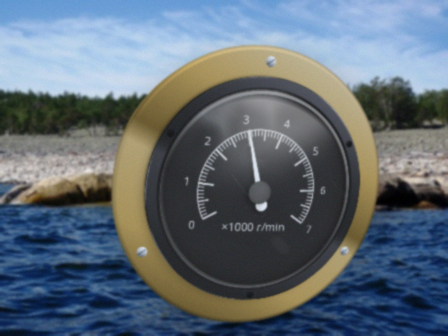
3000; rpm
